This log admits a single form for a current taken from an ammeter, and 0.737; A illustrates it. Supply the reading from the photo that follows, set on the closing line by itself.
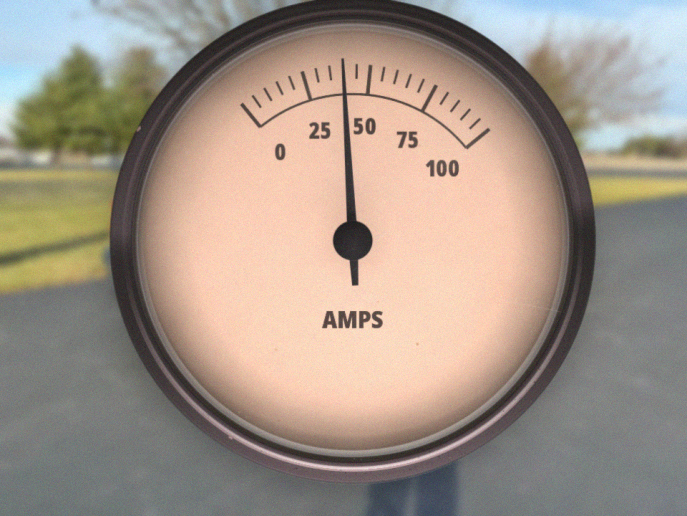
40; A
